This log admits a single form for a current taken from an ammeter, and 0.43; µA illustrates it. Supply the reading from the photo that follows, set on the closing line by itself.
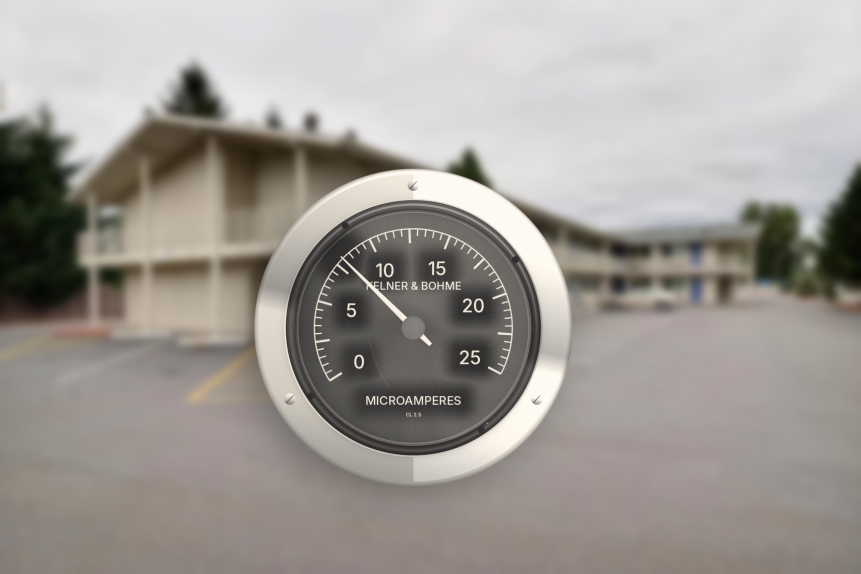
8; µA
